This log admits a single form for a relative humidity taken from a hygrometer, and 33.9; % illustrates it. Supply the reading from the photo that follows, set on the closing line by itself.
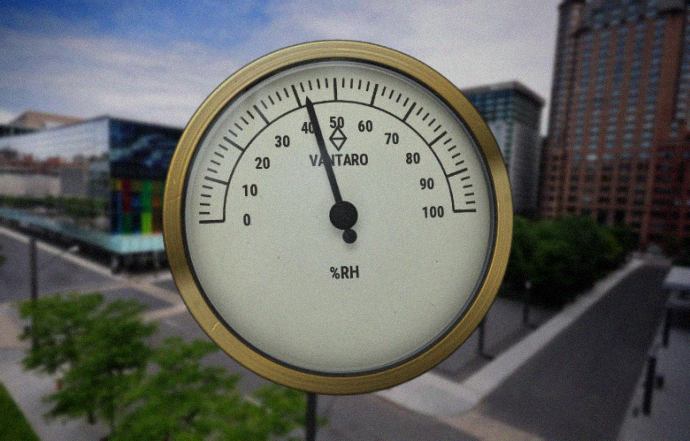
42; %
